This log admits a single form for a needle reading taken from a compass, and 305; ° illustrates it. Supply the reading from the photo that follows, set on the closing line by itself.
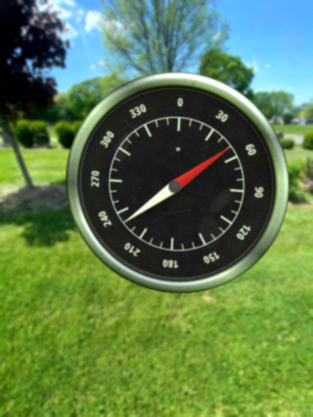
50; °
